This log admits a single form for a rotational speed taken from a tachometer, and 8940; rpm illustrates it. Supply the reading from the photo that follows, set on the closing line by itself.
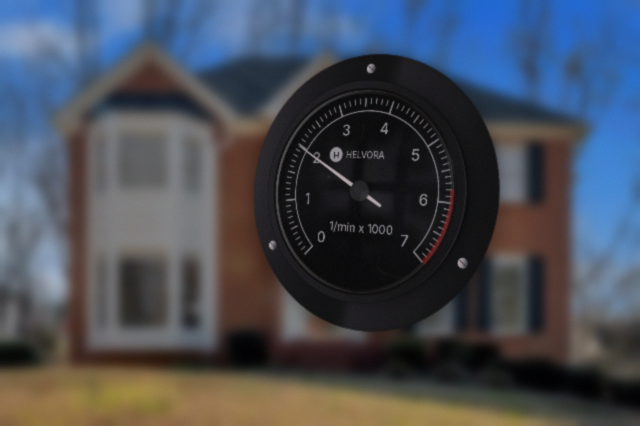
2000; rpm
